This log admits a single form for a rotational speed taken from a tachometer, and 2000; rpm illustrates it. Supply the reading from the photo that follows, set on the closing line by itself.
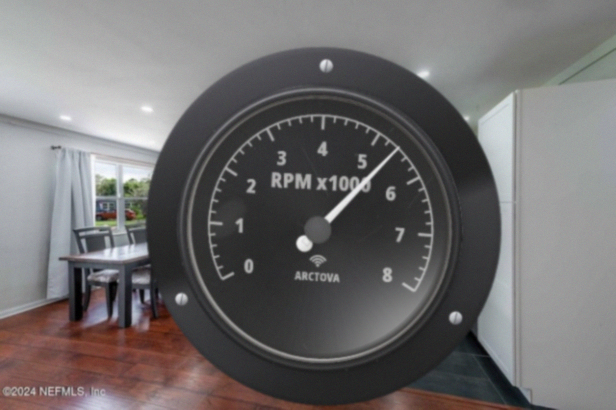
5400; rpm
